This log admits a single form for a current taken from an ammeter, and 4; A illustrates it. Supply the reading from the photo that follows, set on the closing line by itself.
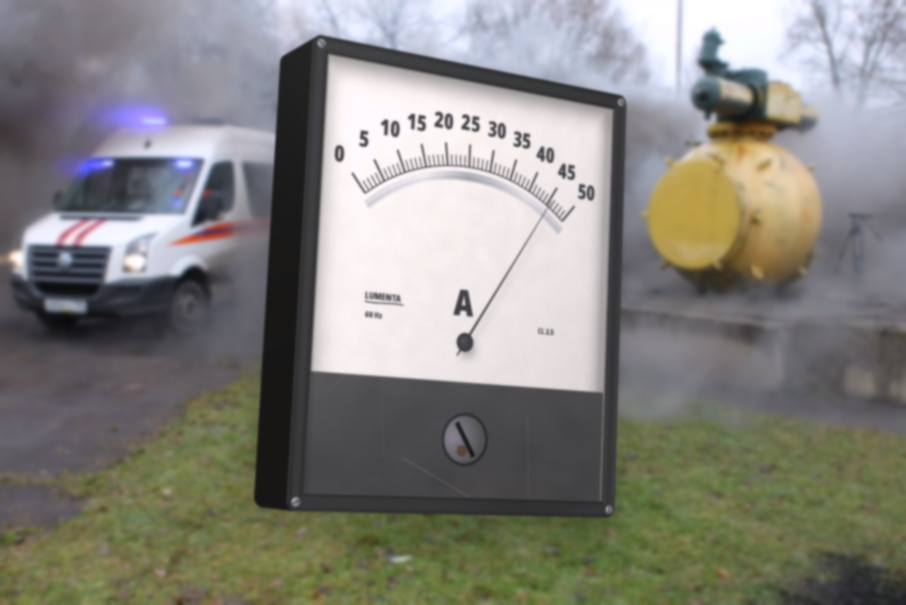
45; A
